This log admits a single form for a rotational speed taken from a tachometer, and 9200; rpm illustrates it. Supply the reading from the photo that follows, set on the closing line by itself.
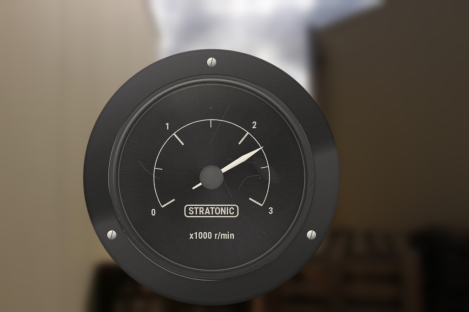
2250; rpm
